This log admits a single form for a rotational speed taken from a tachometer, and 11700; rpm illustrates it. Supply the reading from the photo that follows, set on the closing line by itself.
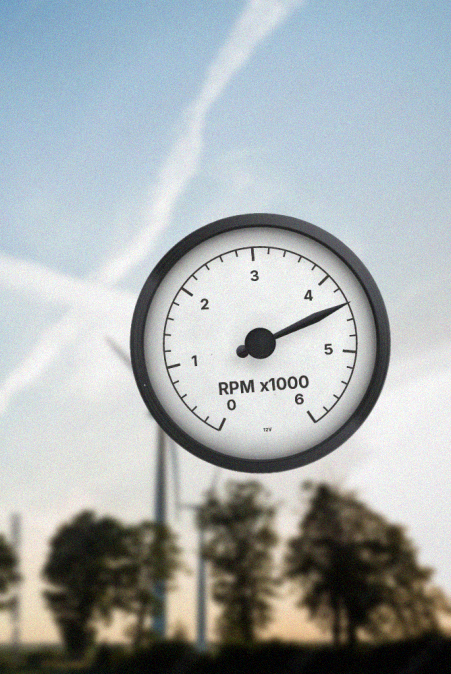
4400; rpm
